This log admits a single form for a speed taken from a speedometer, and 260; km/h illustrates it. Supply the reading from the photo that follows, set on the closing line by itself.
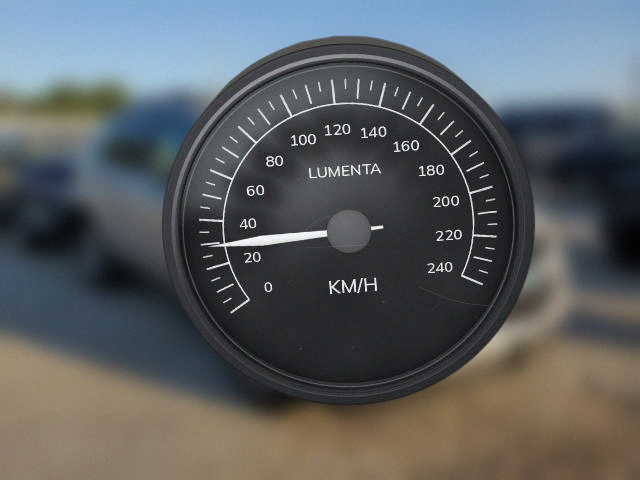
30; km/h
